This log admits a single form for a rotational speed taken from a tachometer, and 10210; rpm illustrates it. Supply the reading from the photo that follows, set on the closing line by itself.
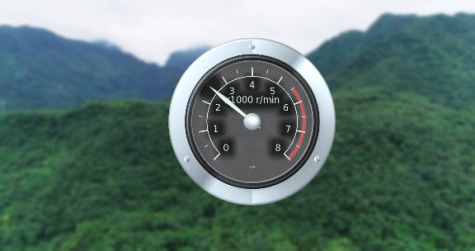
2500; rpm
